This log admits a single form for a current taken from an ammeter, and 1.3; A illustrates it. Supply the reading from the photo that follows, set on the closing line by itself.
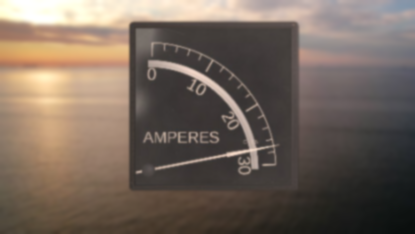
27; A
